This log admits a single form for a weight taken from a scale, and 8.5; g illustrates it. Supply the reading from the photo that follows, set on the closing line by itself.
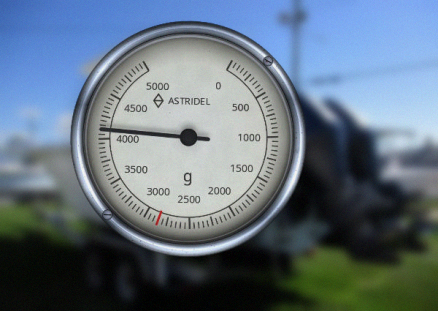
4100; g
